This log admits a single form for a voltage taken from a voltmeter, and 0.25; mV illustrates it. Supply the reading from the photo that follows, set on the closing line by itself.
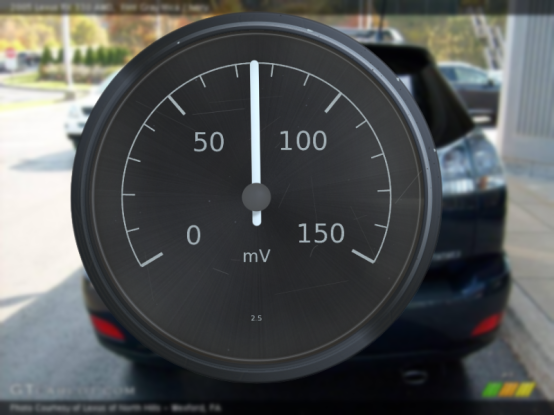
75; mV
